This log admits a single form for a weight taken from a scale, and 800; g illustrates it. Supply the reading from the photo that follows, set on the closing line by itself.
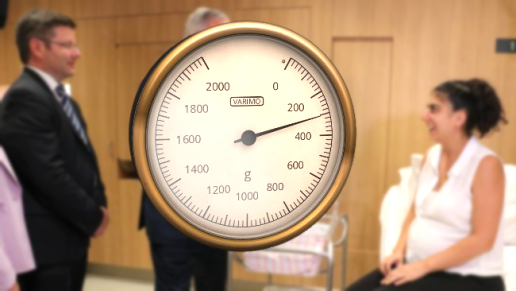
300; g
